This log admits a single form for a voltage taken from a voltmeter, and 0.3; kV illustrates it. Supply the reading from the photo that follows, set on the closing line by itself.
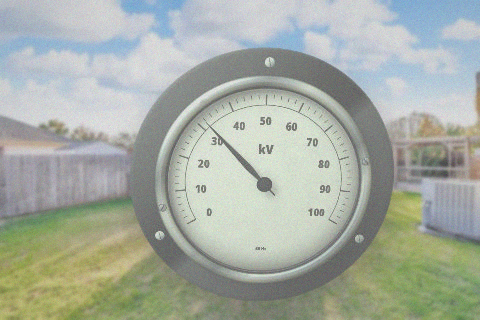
32; kV
